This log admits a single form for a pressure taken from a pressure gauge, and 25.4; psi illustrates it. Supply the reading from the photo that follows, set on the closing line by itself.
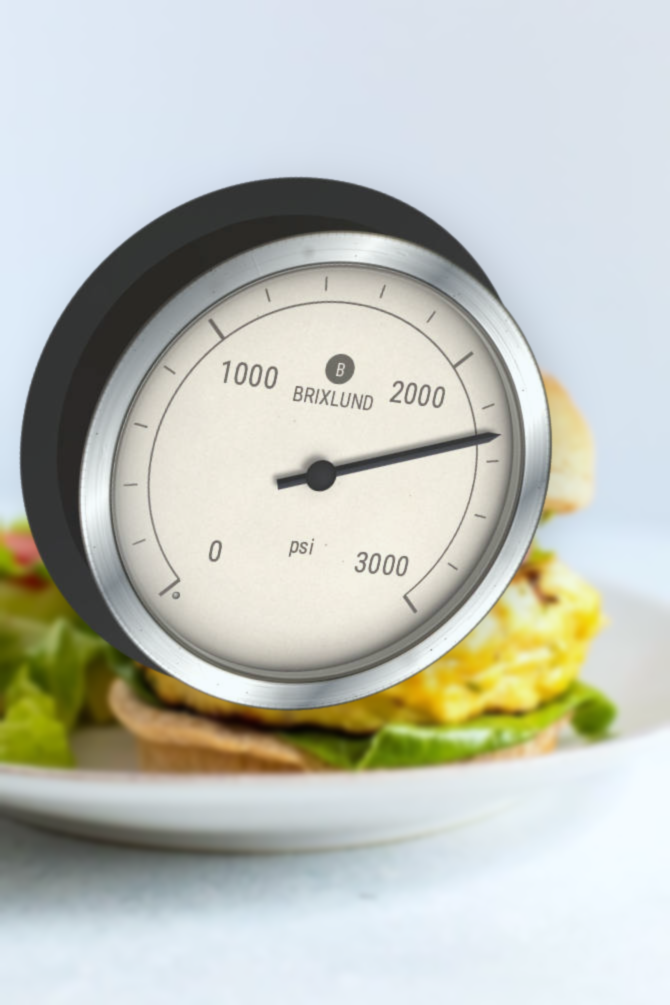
2300; psi
